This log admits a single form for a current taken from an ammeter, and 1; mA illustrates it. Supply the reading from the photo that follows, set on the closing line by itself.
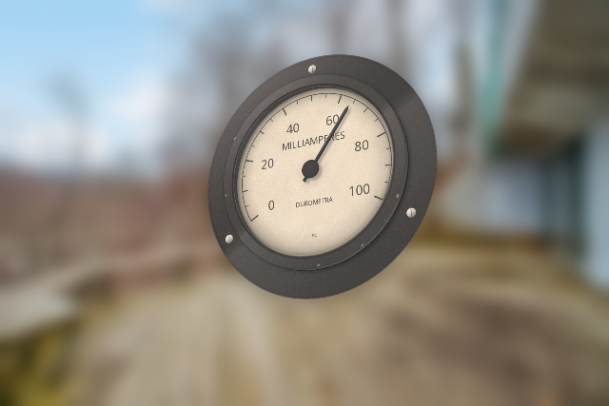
65; mA
